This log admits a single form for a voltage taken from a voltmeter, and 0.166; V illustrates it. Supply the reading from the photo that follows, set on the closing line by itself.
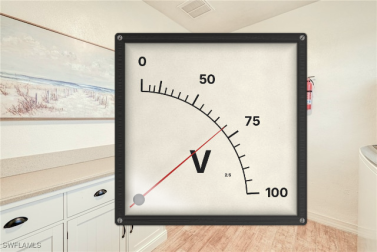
70; V
